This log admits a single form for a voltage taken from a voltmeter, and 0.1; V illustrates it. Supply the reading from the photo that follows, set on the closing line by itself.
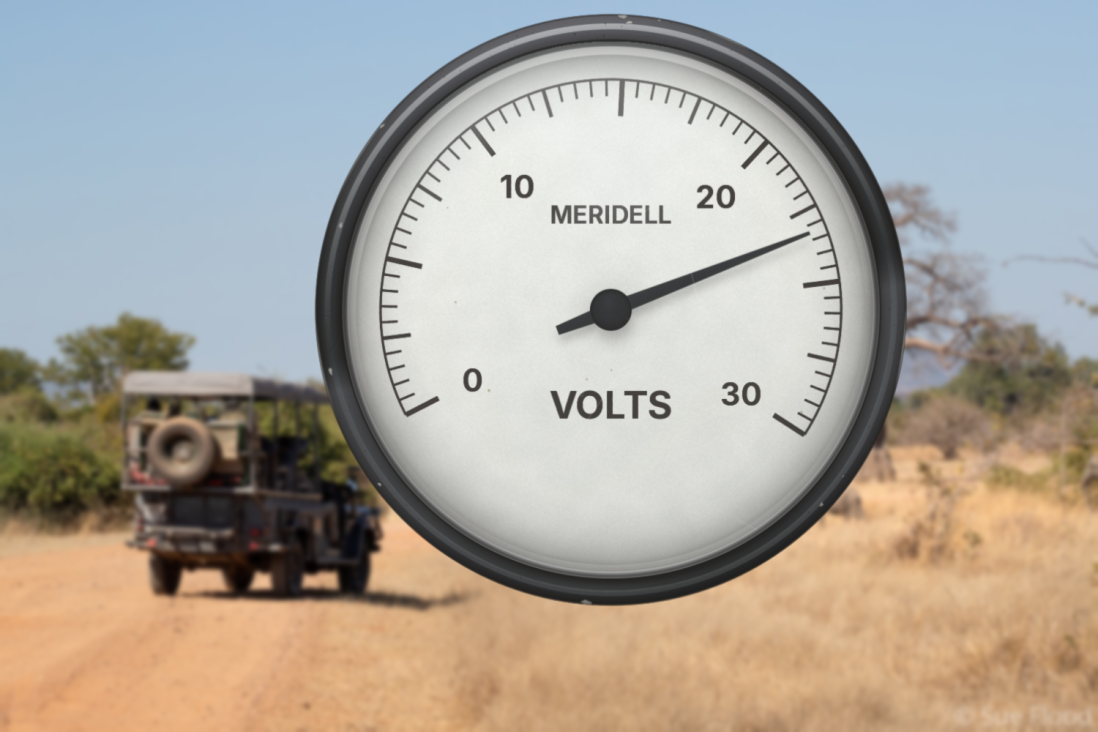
23.25; V
